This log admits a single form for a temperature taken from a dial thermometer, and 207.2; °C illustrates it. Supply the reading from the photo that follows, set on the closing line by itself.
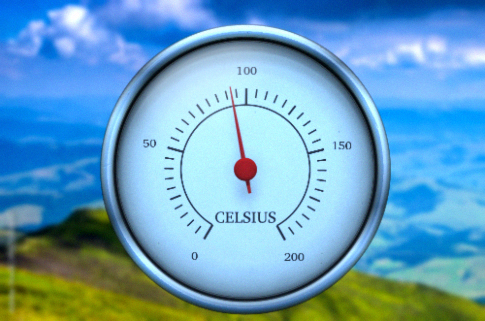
92.5; °C
